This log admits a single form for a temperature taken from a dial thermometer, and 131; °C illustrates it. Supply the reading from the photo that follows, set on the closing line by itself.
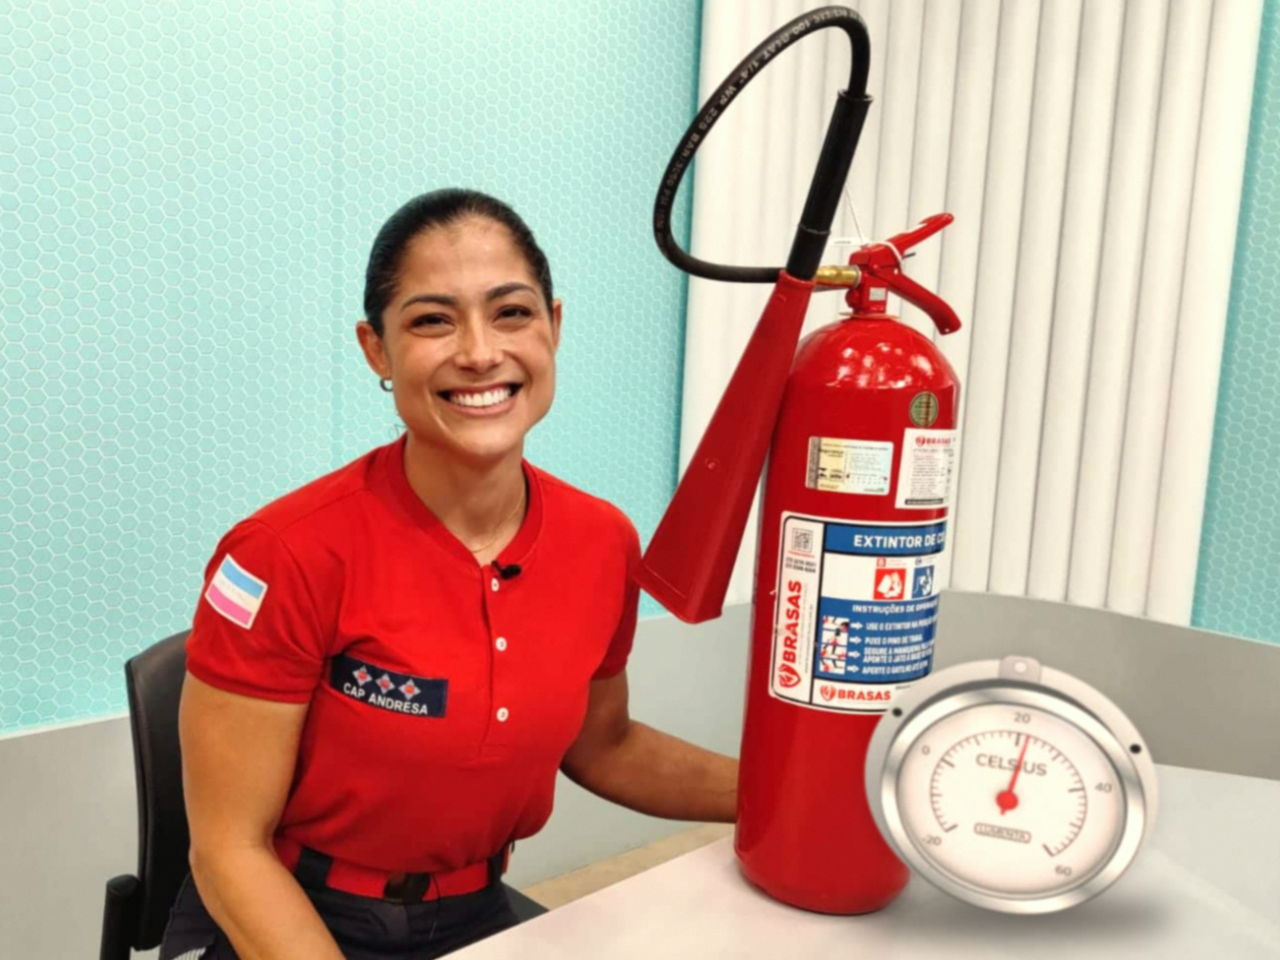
22; °C
